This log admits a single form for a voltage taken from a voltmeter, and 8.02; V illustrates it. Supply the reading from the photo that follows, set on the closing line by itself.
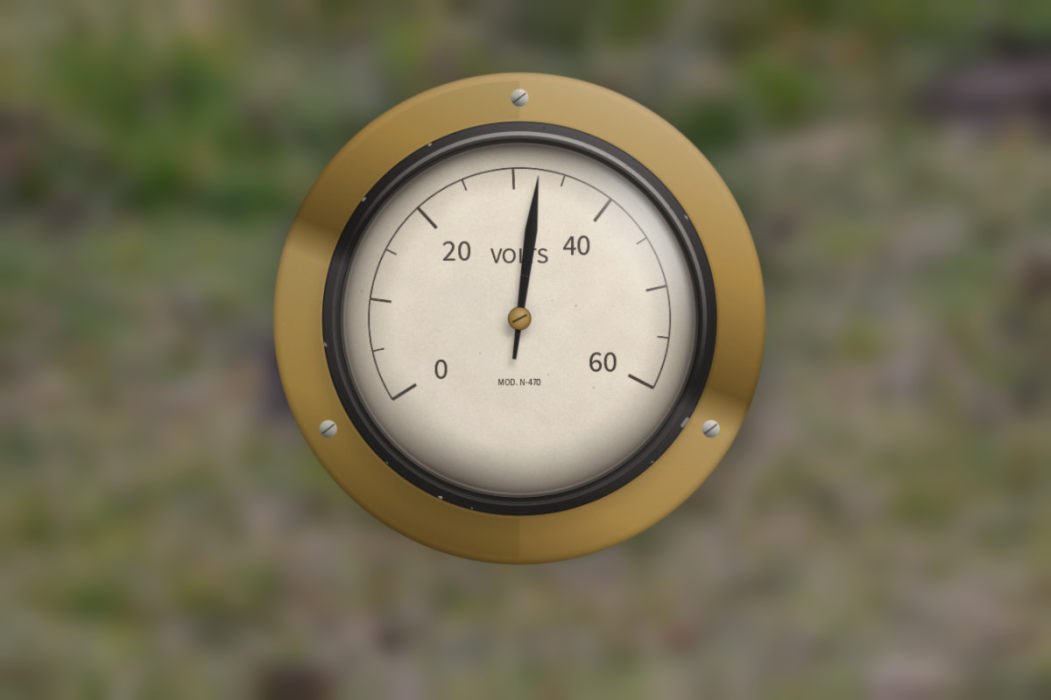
32.5; V
